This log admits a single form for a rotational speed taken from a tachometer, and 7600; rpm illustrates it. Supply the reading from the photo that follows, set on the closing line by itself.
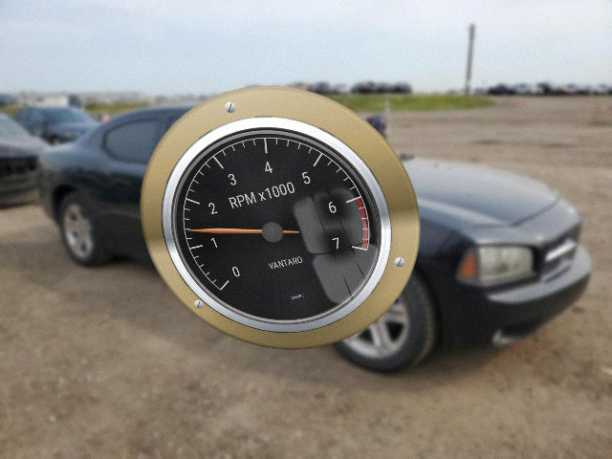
1400; rpm
